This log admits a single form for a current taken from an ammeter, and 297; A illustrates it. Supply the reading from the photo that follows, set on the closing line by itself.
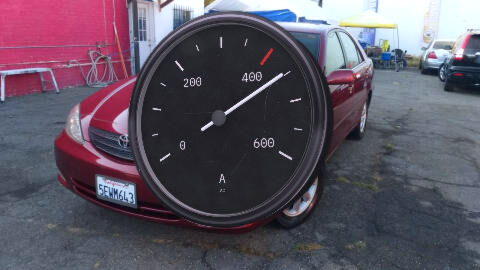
450; A
